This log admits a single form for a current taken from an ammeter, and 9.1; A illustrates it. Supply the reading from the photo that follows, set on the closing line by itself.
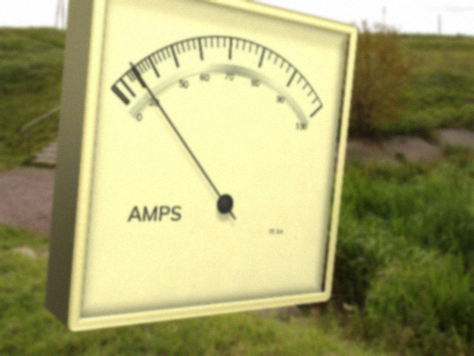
30; A
